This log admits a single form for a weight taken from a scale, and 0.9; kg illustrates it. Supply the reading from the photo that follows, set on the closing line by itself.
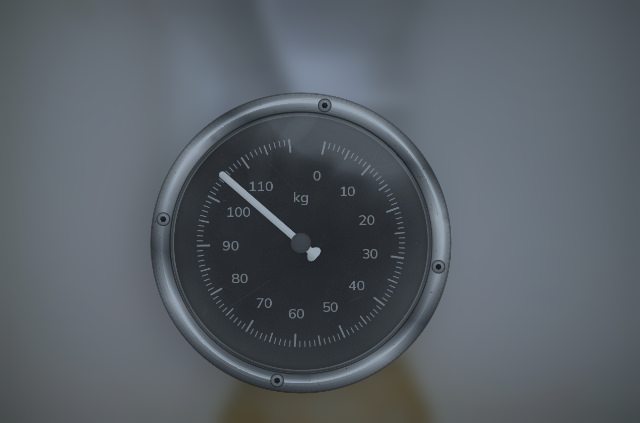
105; kg
